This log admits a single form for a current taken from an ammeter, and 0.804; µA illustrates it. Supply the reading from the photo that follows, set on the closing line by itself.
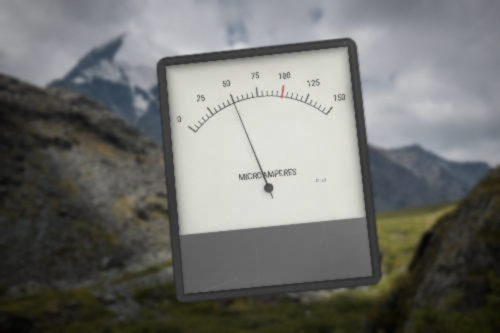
50; µA
